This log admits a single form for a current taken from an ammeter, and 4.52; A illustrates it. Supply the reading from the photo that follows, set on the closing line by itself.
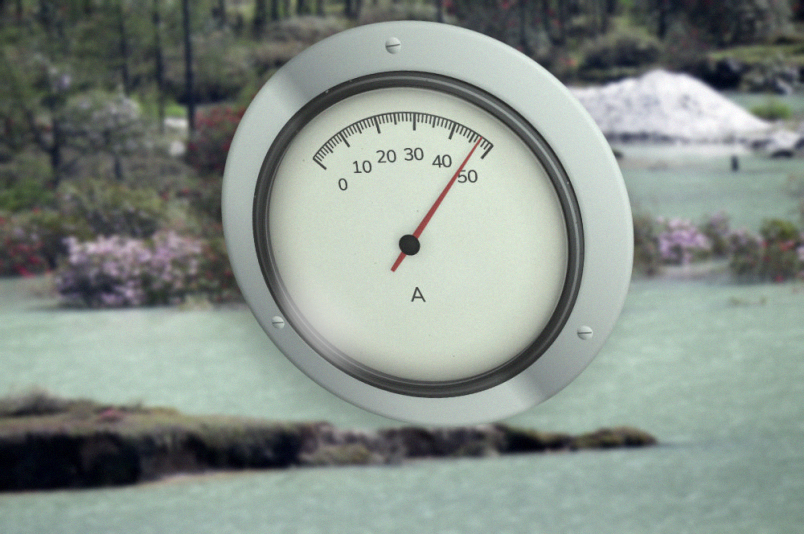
47; A
